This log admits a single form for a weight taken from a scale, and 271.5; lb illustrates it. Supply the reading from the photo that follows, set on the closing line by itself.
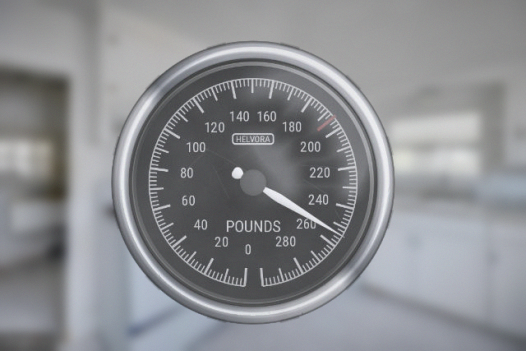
254; lb
